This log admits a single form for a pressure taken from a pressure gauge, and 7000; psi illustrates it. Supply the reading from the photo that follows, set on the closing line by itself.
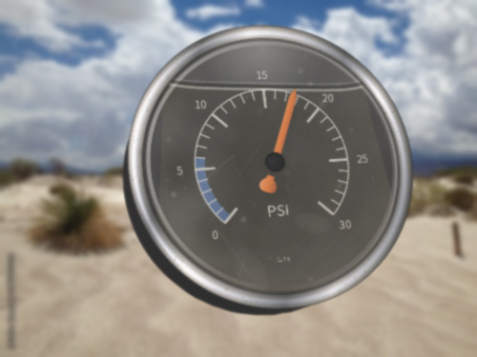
17.5; psi
